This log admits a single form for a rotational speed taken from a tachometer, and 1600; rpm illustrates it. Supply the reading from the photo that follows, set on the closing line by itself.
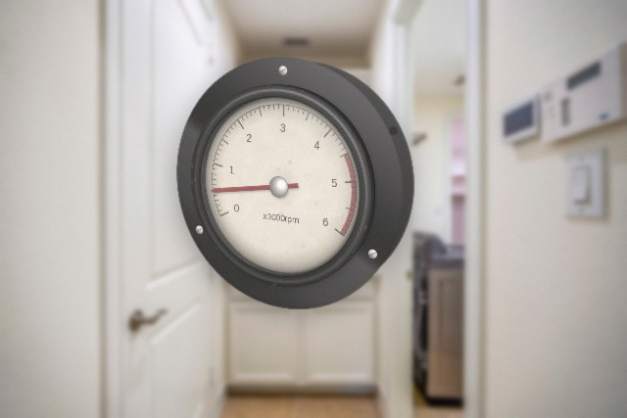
500; rpm
